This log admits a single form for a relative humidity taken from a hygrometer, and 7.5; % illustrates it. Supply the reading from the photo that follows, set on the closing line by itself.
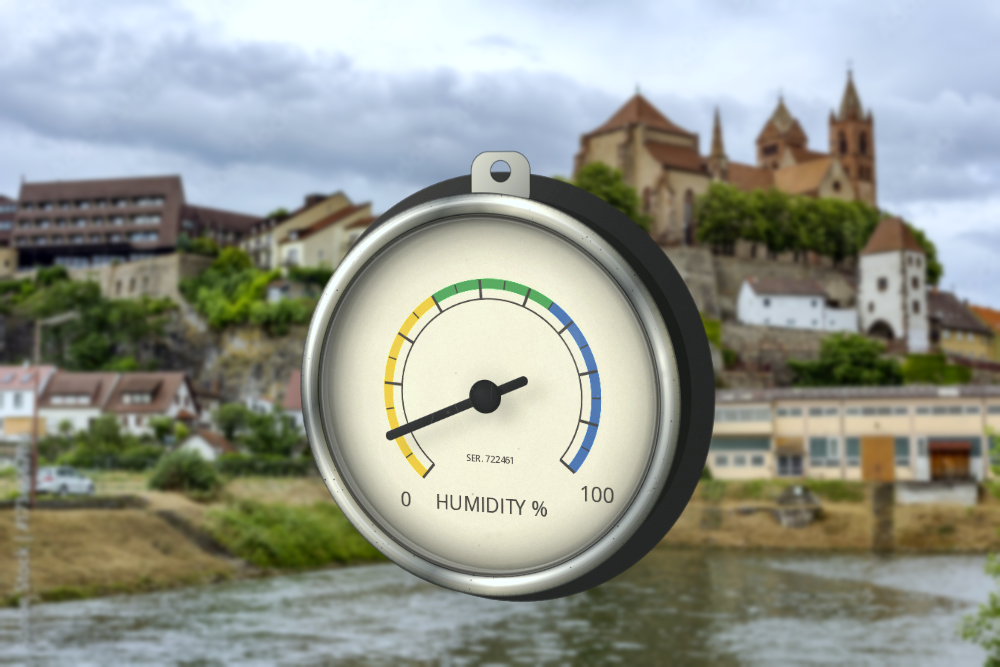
10; %
